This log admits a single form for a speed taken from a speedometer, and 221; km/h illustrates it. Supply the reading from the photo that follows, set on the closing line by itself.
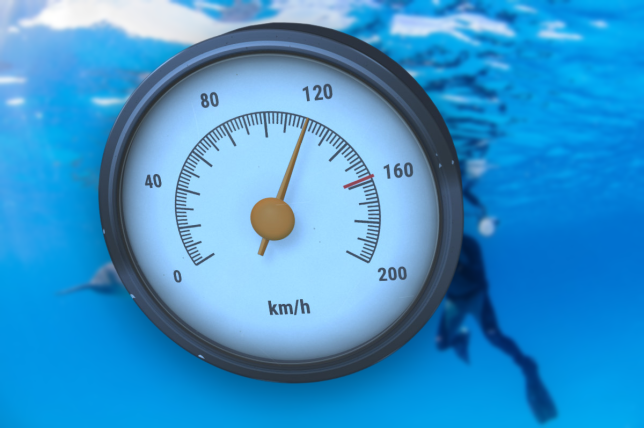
120; km/h
